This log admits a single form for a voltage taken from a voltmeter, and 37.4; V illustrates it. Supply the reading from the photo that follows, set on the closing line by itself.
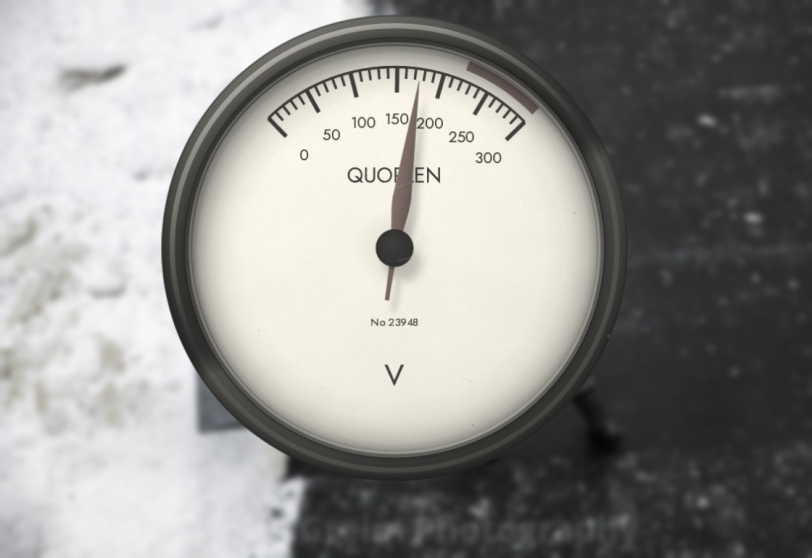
175; V
